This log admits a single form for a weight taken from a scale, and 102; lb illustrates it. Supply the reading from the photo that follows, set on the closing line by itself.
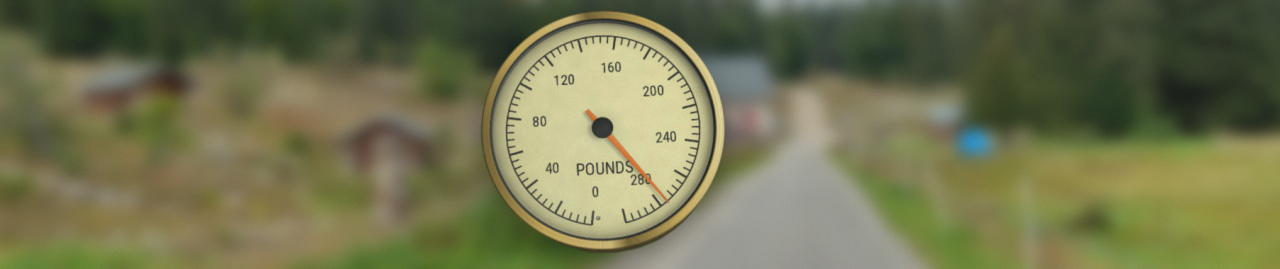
276; lb
